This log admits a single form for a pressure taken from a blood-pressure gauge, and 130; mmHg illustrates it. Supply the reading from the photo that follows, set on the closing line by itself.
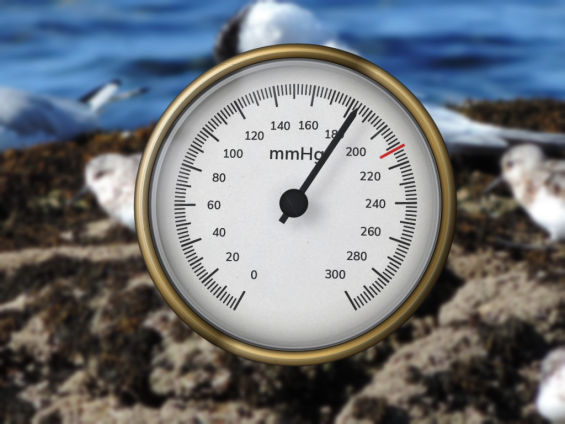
184; mmHg
